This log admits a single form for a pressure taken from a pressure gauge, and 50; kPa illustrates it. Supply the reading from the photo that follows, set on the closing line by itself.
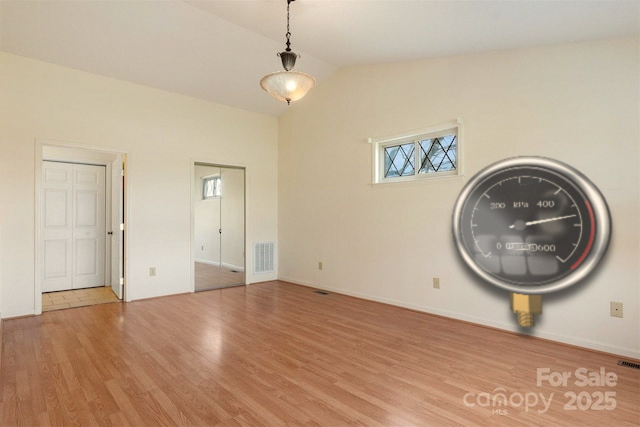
475; kPa
